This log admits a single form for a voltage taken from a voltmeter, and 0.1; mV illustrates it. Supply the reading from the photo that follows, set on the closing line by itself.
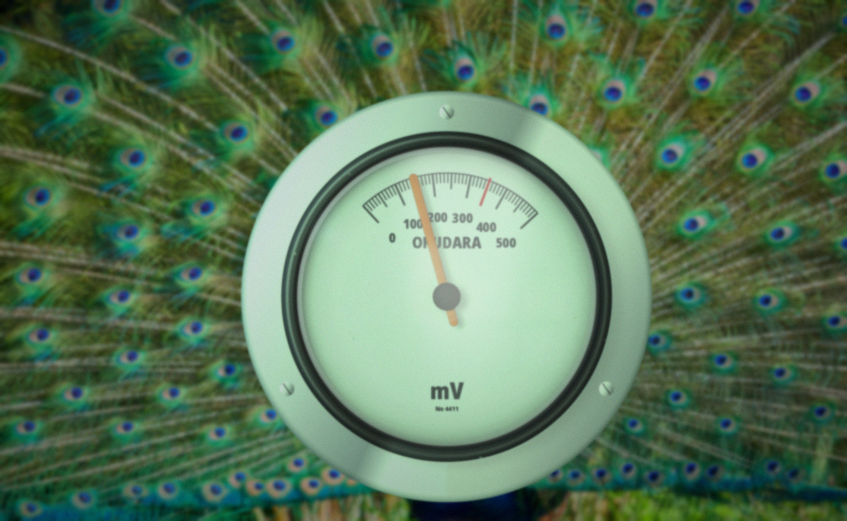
150; mV
